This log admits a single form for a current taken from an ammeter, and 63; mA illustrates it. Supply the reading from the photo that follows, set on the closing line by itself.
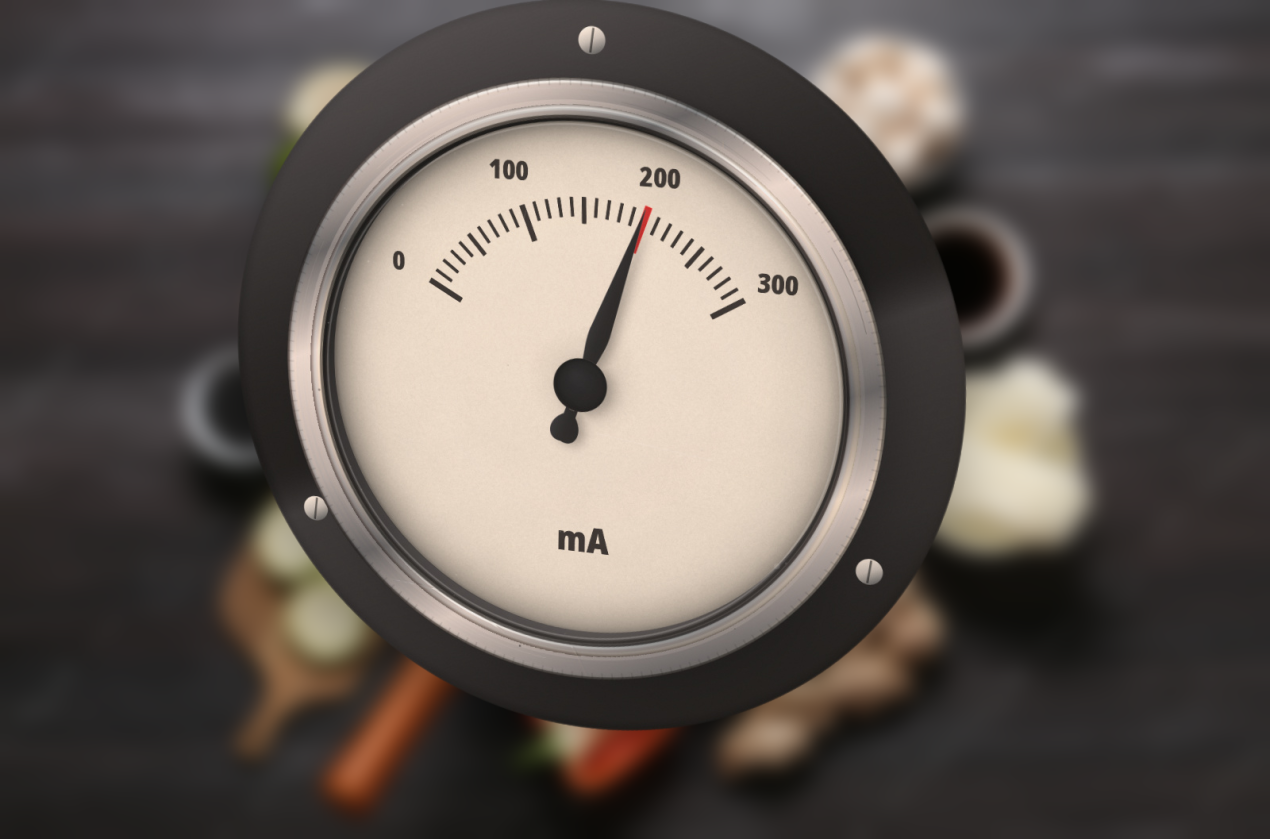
200; mA
